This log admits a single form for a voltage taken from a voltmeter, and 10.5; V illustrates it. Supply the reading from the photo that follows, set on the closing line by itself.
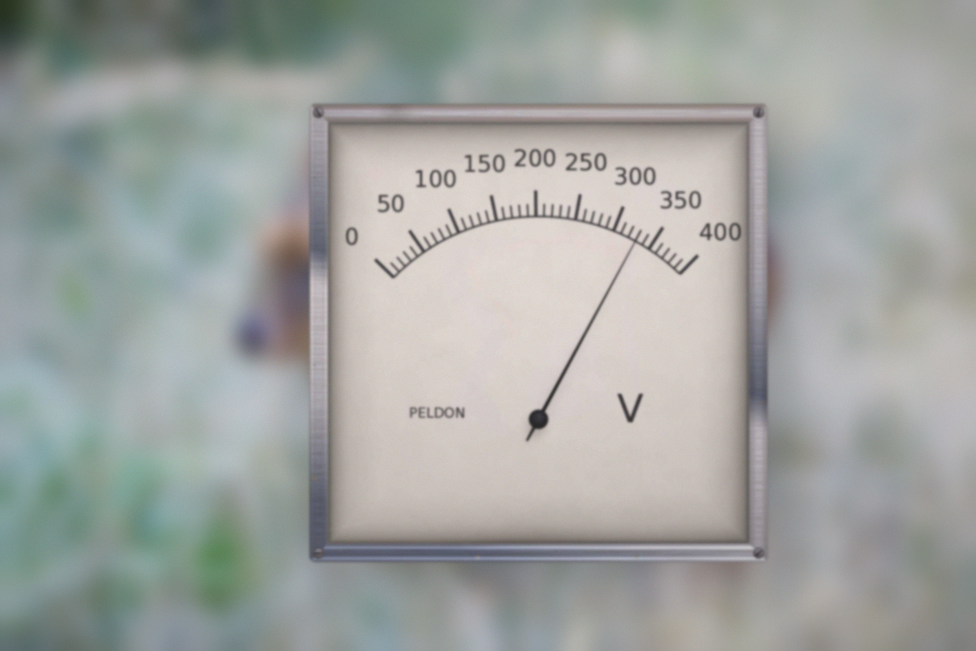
330; V
